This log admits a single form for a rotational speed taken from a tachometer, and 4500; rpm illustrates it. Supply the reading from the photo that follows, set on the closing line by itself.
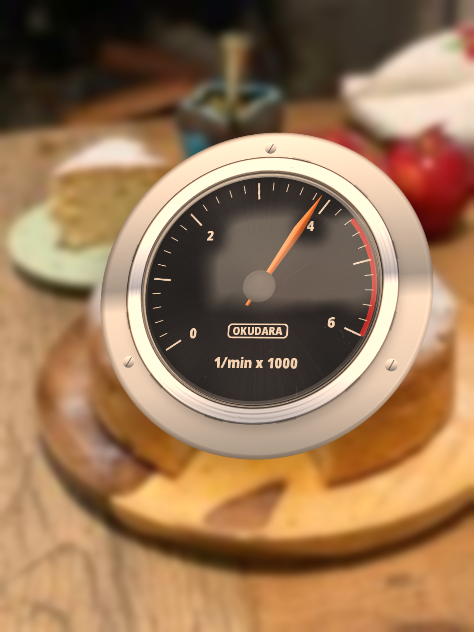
3900; rpm
